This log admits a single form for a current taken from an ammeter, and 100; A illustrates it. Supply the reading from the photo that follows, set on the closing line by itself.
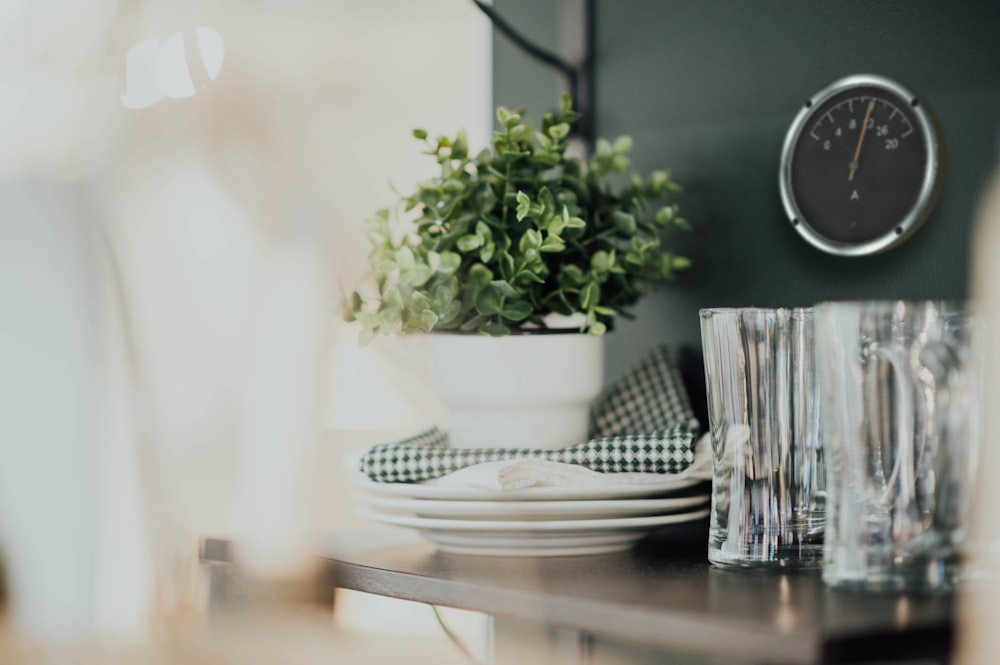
12; A
